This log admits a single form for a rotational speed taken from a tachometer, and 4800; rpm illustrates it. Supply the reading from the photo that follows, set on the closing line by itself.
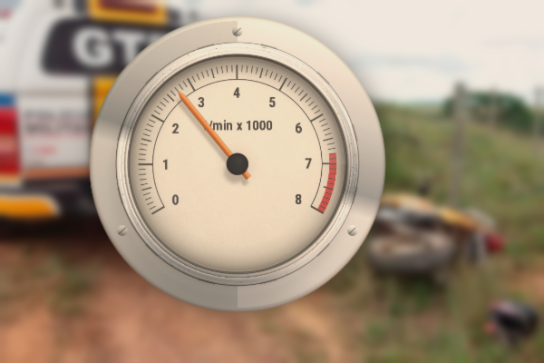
2700; rpm
